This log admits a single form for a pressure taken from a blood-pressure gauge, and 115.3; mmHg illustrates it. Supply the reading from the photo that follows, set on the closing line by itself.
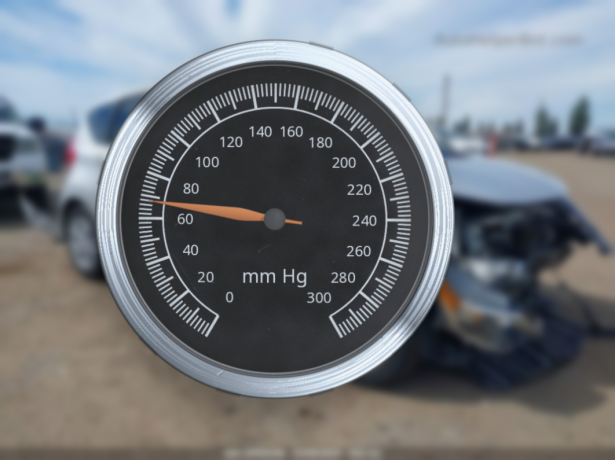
68; mmHg
